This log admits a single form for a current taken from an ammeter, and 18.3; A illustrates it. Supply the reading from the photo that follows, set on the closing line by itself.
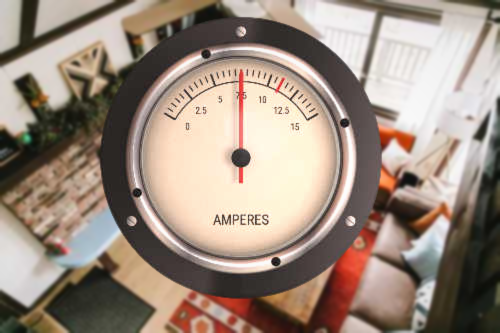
7.5; A
